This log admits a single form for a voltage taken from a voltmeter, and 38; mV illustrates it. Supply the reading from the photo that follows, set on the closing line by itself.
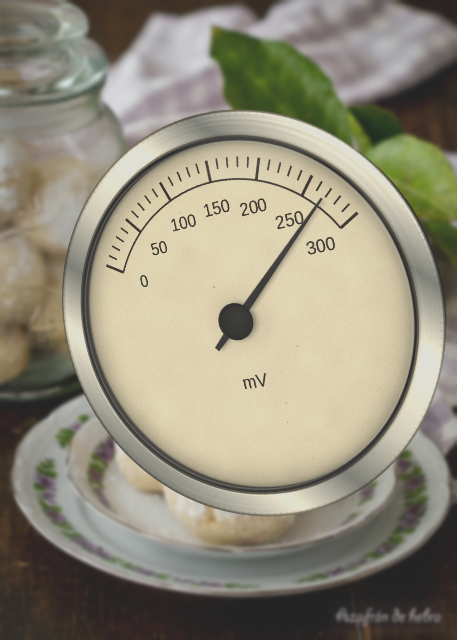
270; mV
